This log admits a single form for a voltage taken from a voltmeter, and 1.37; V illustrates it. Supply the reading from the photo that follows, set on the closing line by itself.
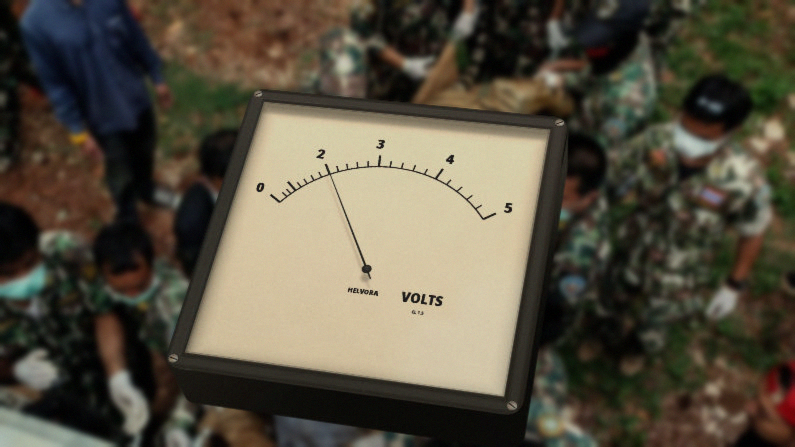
2; V
